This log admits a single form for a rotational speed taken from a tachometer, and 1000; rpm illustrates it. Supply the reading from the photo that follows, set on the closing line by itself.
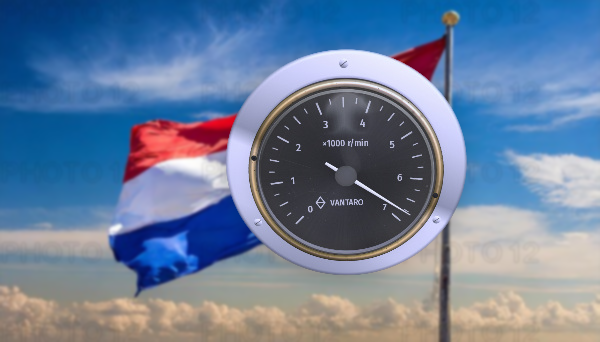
6750; rpm
